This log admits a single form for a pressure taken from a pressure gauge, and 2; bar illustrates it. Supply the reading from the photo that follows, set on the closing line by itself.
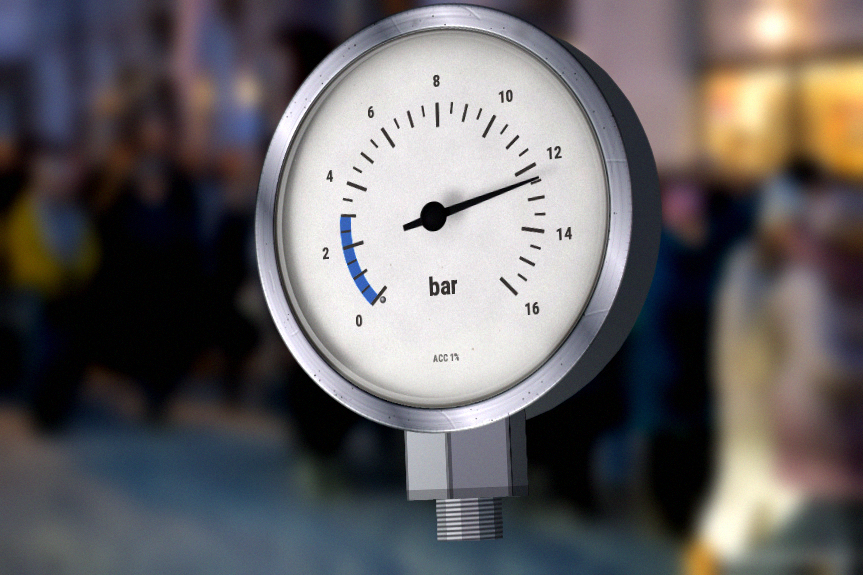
12.5; bar
